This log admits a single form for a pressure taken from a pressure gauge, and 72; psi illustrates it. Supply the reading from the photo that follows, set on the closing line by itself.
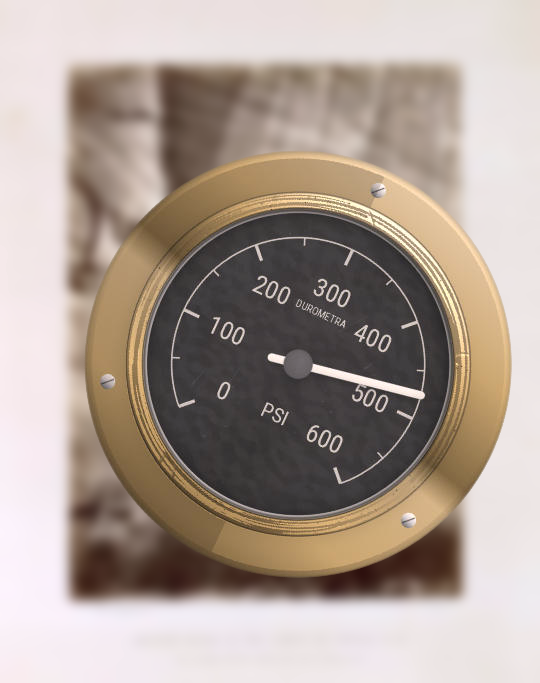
475; psi
